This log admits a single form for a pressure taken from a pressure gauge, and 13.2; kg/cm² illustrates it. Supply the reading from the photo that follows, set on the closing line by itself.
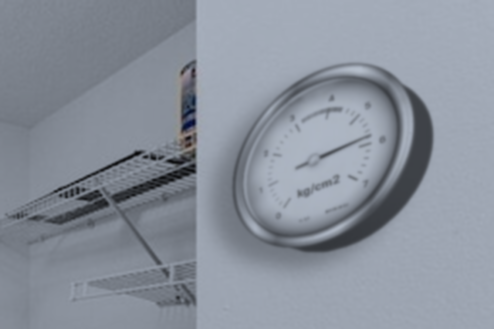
5.8; kg/cm²
